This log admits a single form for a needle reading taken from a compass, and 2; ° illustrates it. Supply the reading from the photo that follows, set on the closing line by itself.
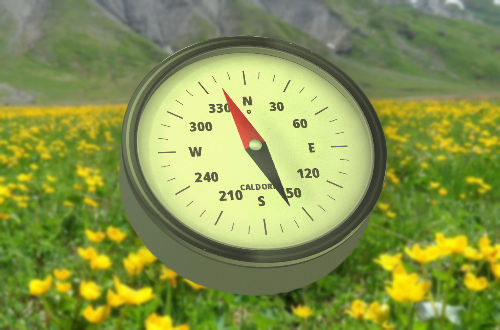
340; °
